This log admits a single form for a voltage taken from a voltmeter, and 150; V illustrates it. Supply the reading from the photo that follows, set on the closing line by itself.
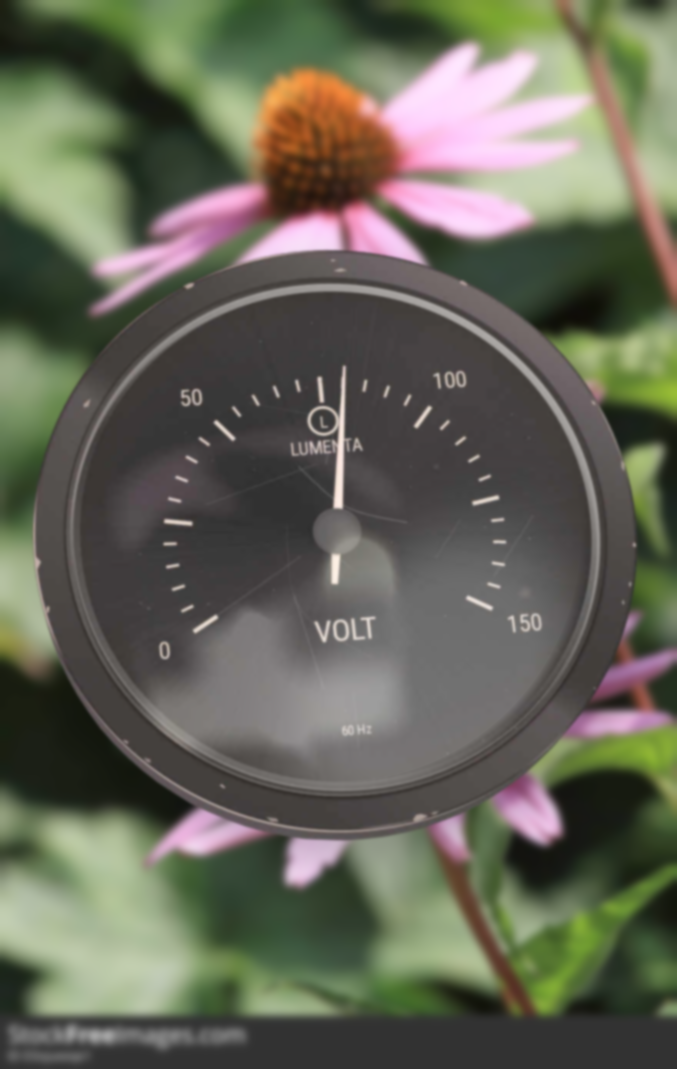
80; V
